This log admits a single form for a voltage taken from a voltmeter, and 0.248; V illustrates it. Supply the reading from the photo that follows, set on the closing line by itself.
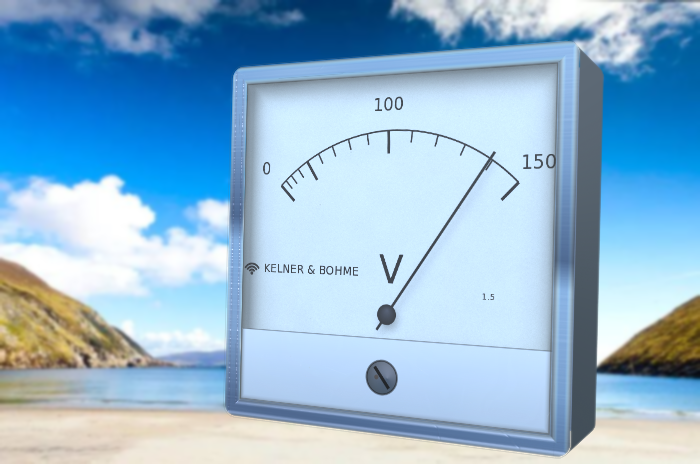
140; V
